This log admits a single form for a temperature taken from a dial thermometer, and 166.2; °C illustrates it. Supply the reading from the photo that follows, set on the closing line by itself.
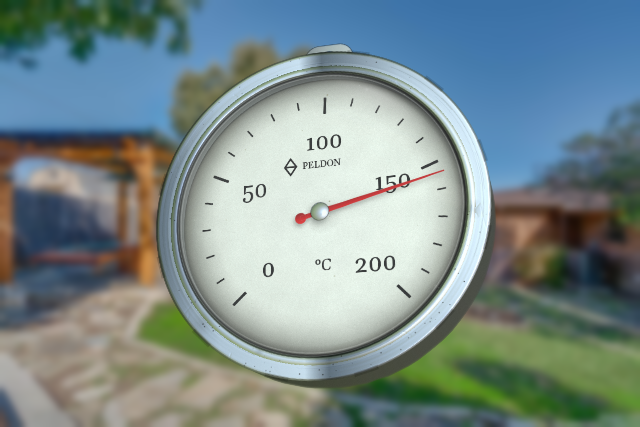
155; °C
